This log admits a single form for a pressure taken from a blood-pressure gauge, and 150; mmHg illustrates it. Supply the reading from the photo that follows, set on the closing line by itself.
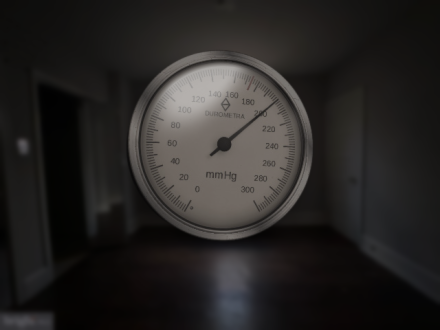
200; mmHg
